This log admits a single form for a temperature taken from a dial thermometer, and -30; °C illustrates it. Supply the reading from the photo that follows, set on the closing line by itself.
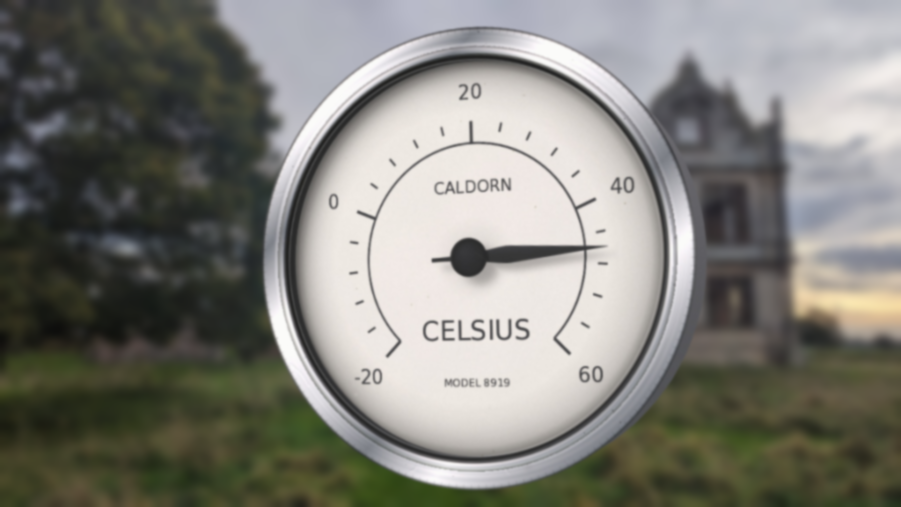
46; °C
